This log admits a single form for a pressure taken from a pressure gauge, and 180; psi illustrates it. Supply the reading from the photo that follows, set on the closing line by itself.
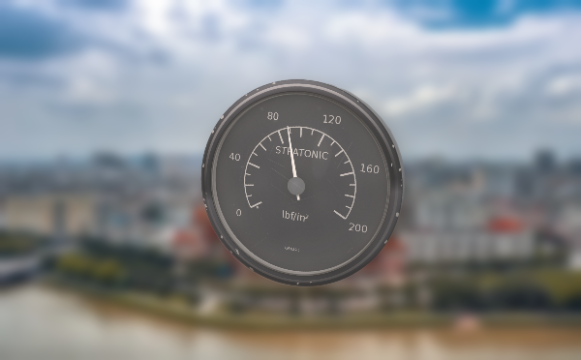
90; psi
